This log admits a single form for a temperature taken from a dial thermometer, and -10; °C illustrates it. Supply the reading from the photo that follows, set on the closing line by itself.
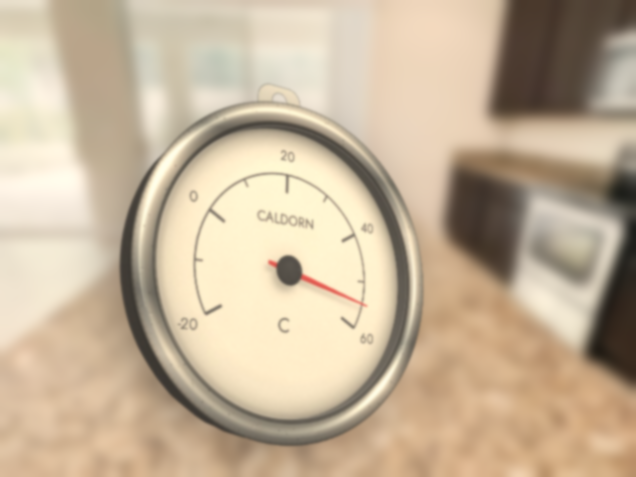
55; °C
